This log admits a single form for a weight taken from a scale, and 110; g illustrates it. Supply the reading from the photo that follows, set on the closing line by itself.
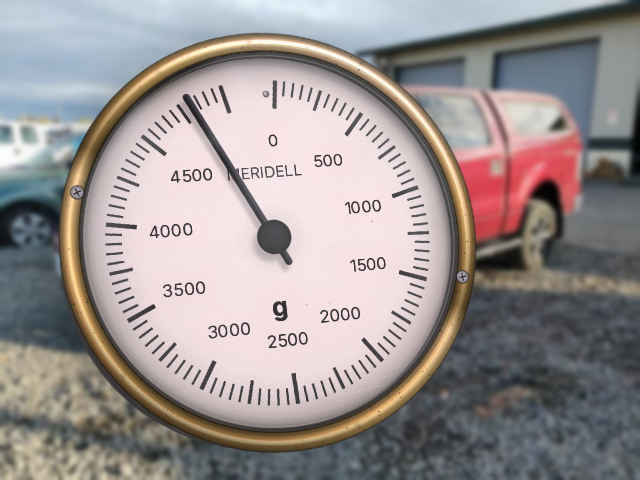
4800; g
